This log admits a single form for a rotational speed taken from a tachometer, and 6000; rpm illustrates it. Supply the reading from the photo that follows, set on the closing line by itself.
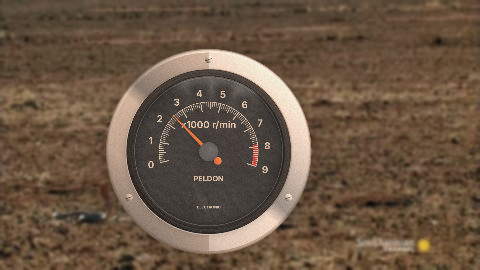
2500; rpm
